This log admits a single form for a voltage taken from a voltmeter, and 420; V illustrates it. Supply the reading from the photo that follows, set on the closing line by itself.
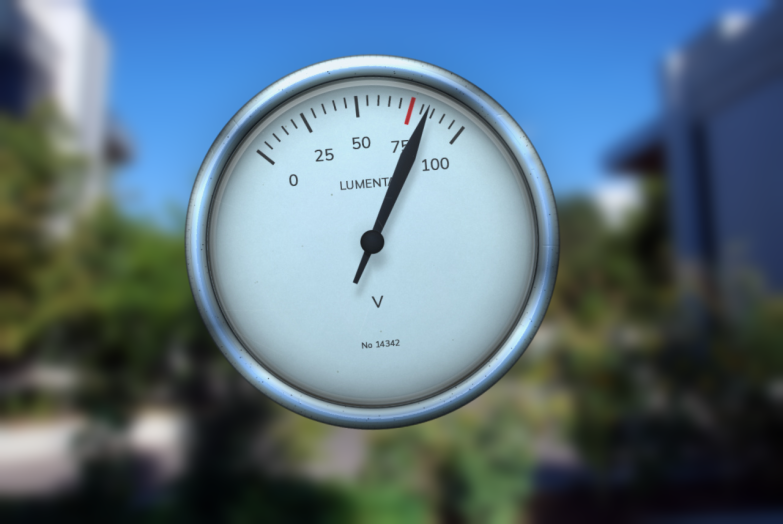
82.5; V
